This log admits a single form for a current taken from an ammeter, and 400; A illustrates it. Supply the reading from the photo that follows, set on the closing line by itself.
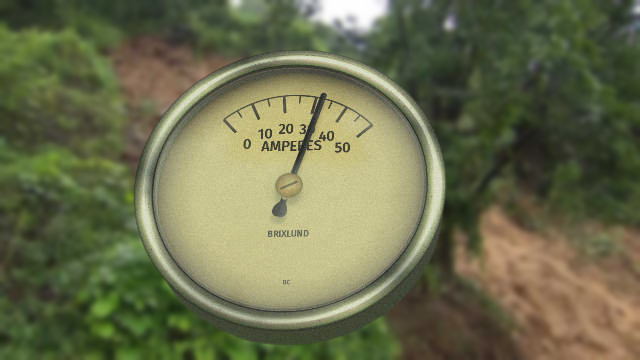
32.5; A
